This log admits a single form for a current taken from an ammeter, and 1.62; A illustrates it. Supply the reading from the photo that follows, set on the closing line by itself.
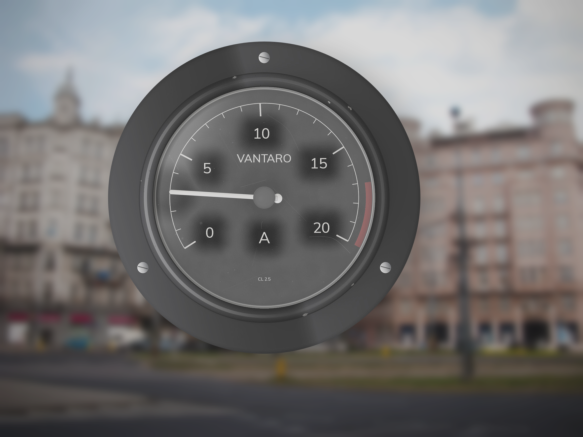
3; A
